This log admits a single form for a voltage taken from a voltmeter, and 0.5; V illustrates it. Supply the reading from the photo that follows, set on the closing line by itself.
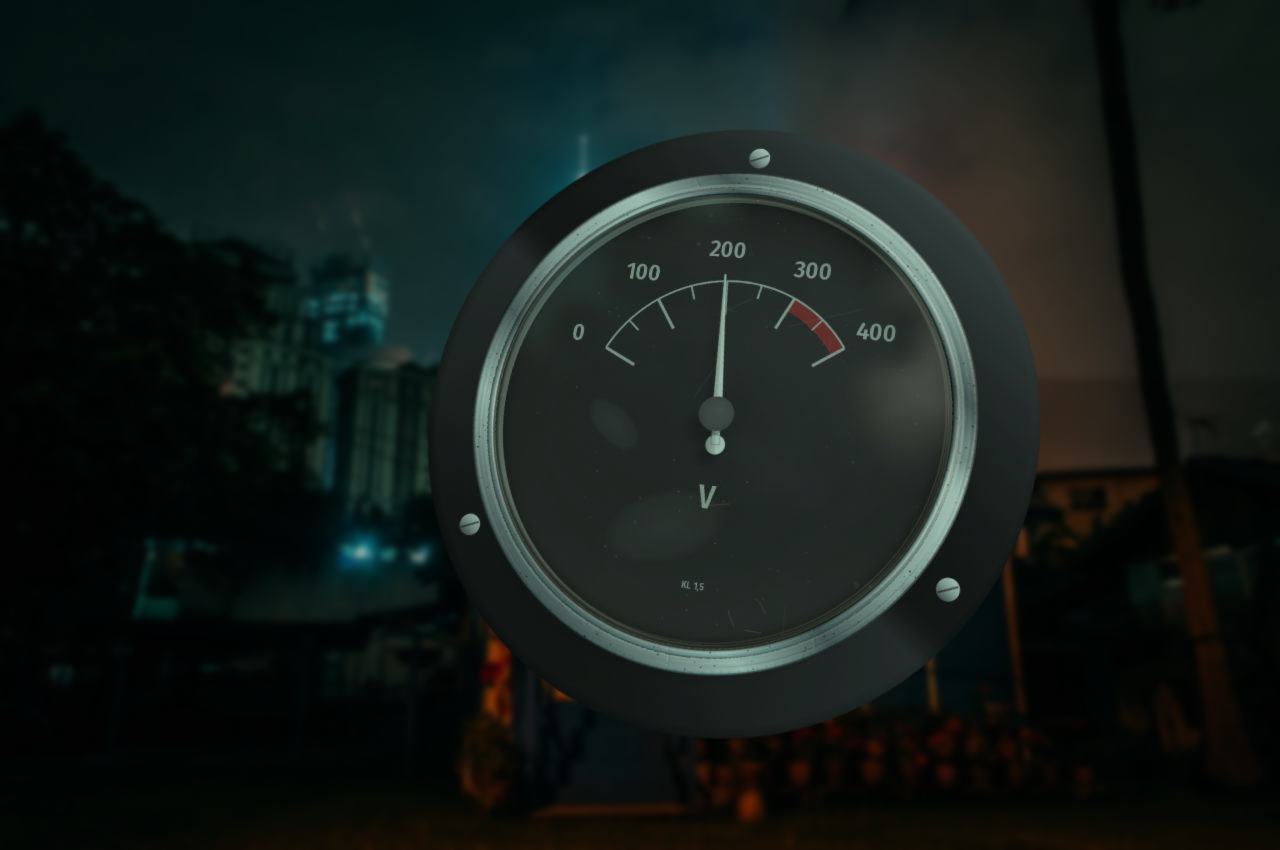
200; V
